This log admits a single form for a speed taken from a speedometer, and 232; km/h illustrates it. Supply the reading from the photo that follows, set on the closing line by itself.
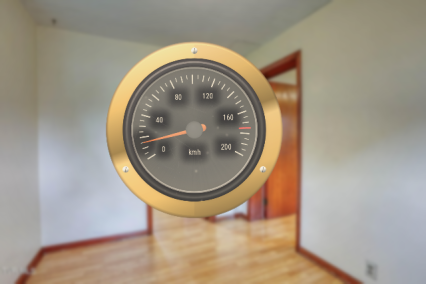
15; km/h
